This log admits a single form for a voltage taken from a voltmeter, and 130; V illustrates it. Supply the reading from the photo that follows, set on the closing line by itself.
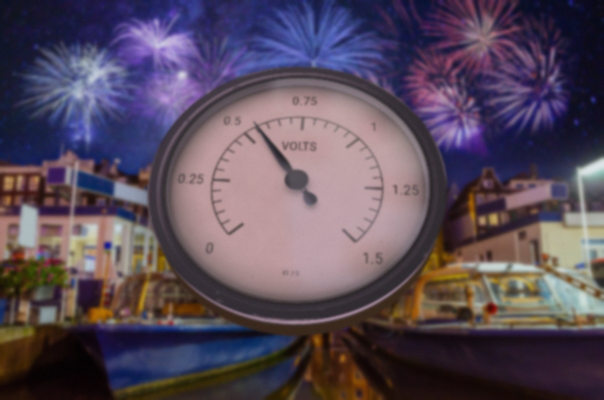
0.55; V
